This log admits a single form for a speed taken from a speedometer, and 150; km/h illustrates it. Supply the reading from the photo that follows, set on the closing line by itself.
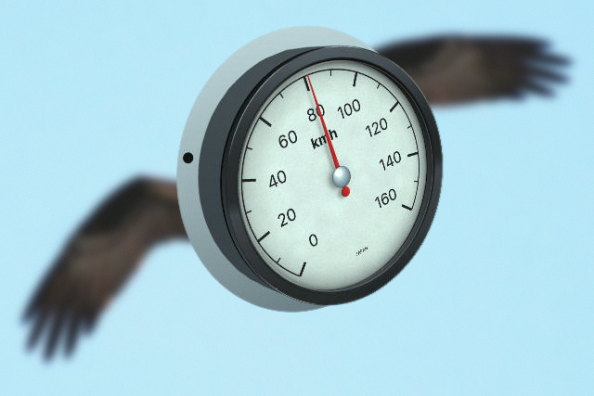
80; km/h
